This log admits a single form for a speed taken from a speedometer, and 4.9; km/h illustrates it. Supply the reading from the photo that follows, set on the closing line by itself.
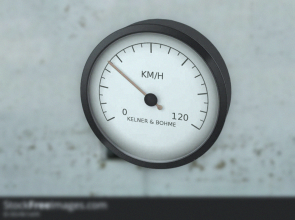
35; km/h
